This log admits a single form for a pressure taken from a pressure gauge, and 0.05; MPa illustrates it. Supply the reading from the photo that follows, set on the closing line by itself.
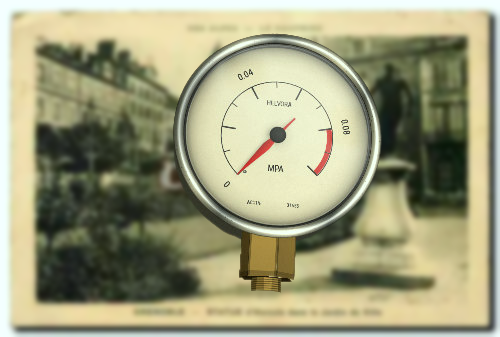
0; MPa
